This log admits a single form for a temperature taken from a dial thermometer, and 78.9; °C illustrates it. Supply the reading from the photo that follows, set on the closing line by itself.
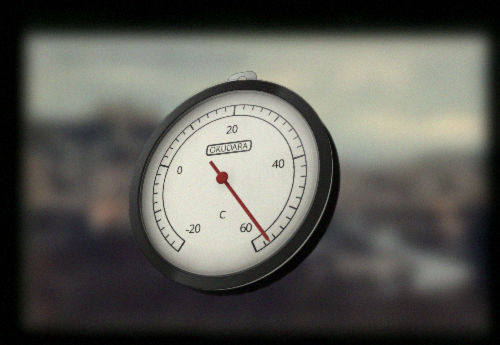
57; °C
